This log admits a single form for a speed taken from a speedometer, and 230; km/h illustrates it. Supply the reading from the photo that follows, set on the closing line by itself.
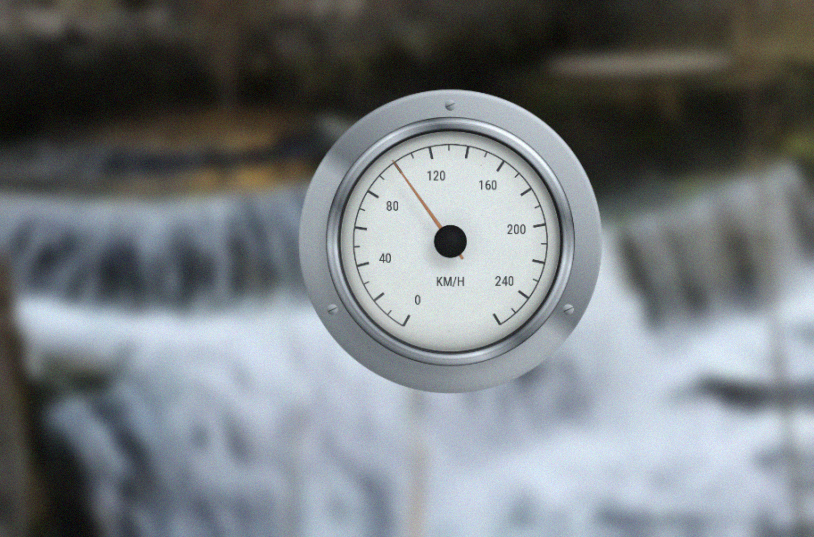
100; km/h
